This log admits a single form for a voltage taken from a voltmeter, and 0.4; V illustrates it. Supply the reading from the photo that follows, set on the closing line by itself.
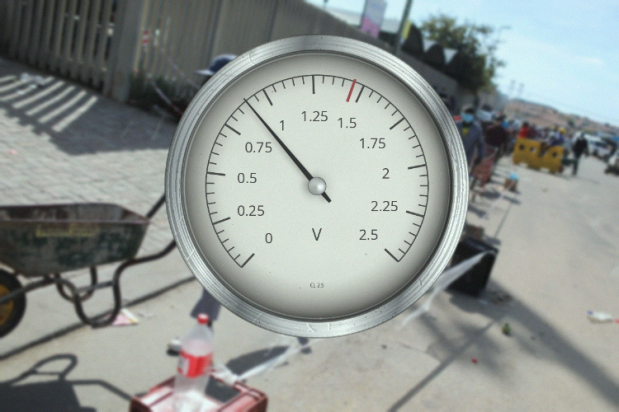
0.9; V
